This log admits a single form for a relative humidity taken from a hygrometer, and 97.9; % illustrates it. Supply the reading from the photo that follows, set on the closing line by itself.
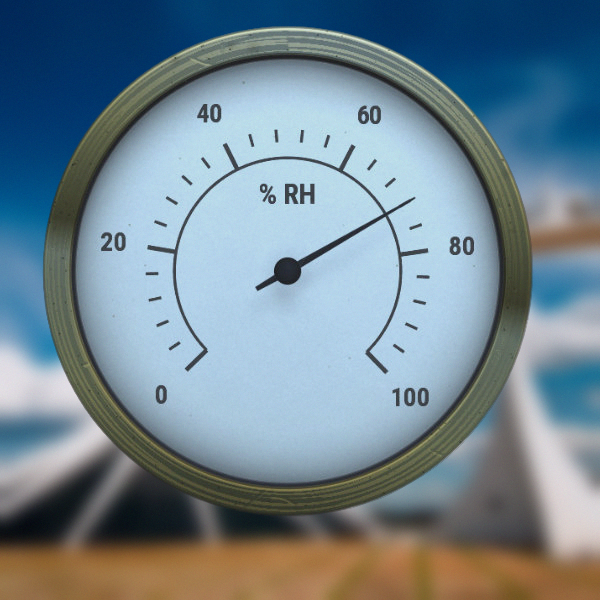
72; %
